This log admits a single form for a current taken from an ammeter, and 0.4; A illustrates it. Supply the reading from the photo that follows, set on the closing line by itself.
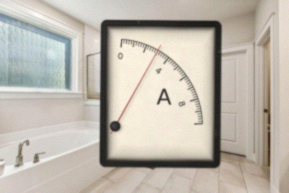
3; A
